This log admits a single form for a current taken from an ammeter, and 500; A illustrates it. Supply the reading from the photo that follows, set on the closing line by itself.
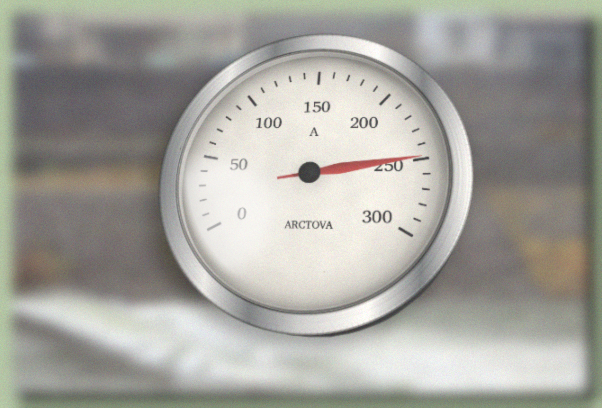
250; A
